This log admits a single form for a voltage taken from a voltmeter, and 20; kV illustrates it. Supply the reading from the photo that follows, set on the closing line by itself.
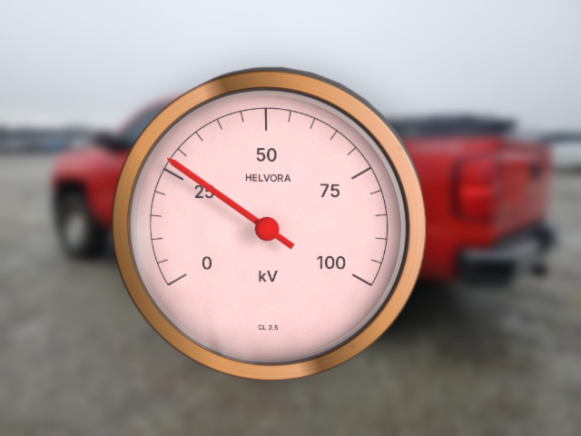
27.5; kV
